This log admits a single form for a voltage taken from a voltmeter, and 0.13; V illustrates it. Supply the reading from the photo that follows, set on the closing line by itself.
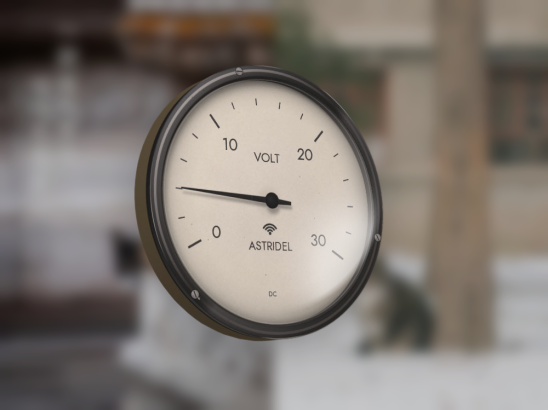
4; V
